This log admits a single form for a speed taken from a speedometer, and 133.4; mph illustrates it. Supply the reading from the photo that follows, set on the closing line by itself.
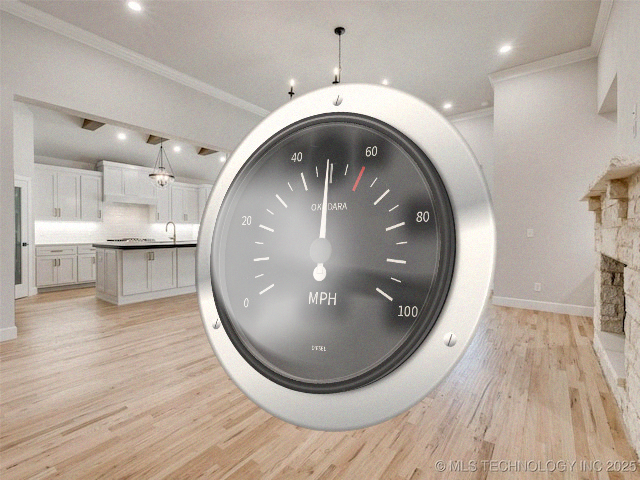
50; mph
